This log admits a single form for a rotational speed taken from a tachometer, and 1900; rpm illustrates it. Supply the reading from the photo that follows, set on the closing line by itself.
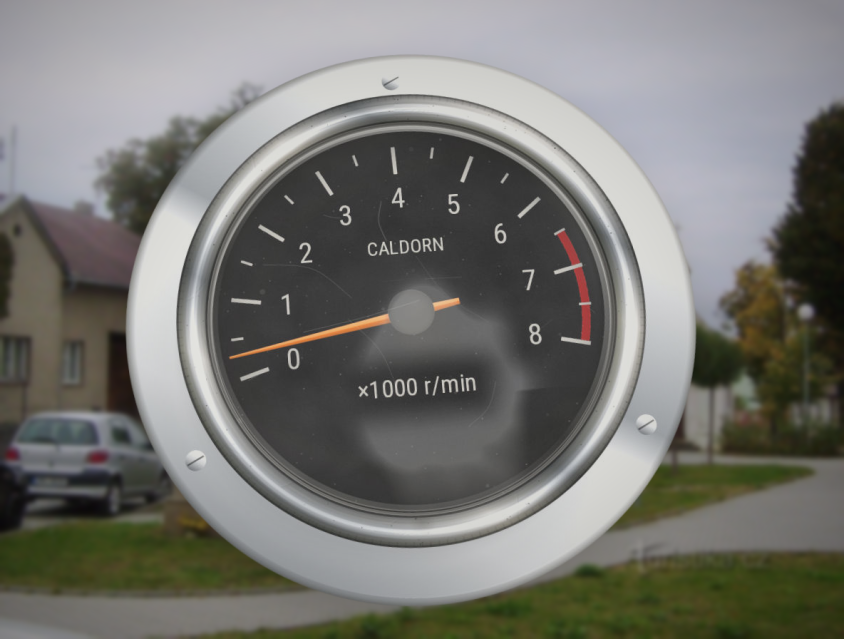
250; rpm
